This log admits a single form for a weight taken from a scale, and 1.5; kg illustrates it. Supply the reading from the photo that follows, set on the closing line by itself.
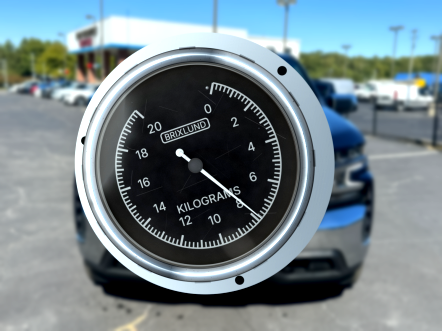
7.8; kg
